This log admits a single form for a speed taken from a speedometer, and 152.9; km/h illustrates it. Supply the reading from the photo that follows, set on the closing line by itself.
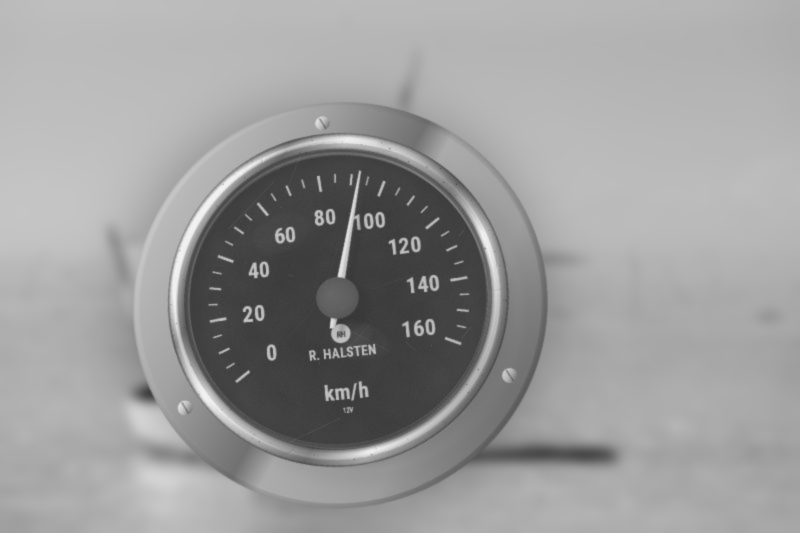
92.5; km/h
